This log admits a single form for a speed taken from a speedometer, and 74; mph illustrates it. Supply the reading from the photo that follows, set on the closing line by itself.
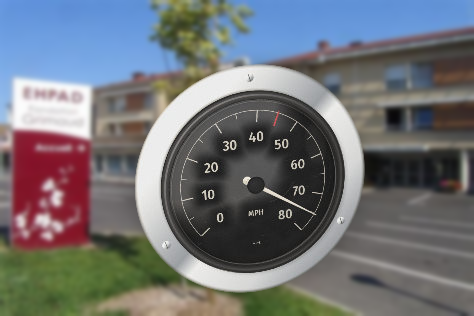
75; mph
